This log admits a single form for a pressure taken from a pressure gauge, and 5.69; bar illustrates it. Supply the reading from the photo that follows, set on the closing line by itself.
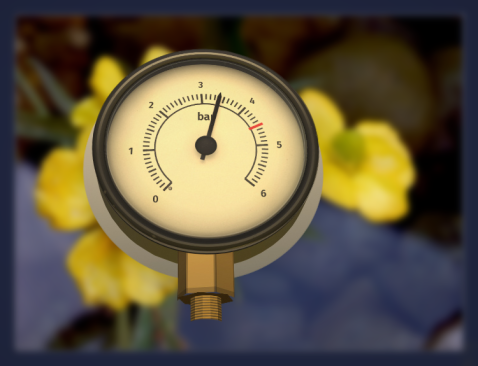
3.4; bar
